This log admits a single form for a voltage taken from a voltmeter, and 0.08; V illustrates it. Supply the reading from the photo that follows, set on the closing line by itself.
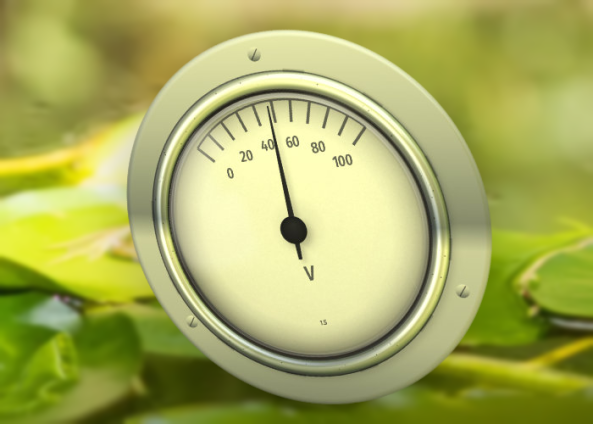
50; V
